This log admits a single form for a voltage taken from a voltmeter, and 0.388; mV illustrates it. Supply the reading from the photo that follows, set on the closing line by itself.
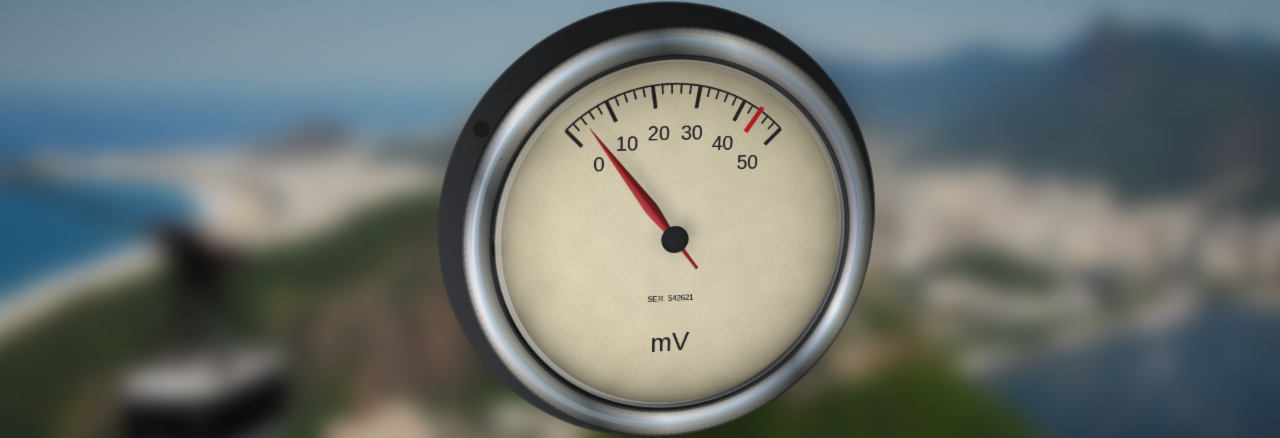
4; mV
